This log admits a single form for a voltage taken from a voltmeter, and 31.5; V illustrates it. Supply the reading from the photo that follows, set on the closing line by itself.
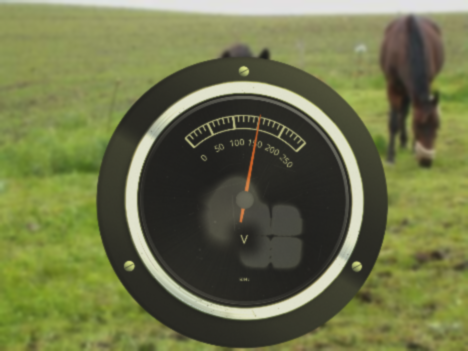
150; V
